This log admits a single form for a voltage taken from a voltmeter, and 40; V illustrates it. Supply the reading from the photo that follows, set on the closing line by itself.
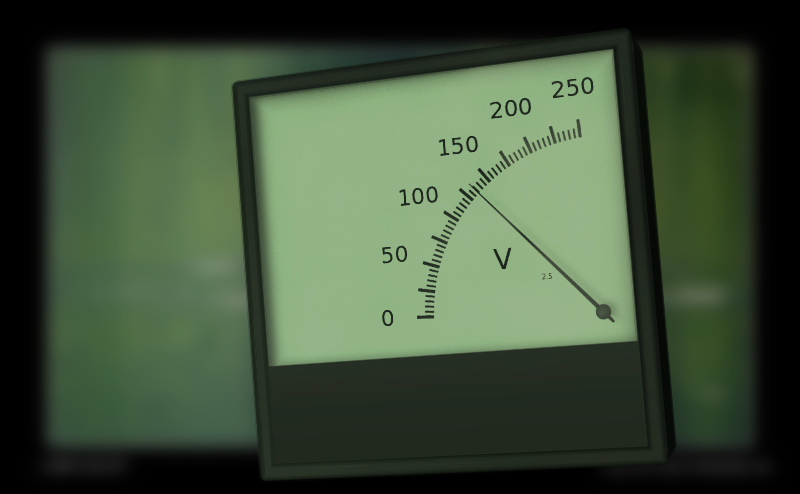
135; V
